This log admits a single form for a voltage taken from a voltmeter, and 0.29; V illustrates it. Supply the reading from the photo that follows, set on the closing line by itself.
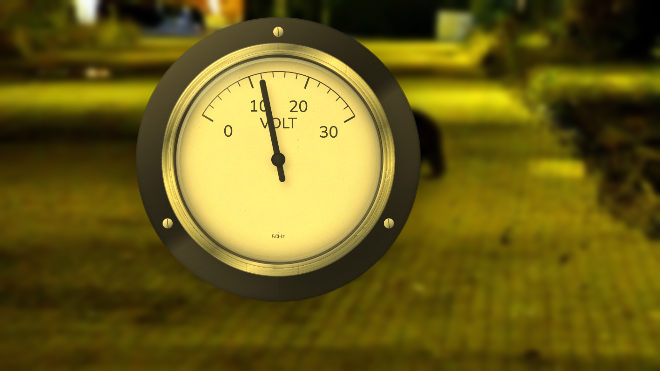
12; V
